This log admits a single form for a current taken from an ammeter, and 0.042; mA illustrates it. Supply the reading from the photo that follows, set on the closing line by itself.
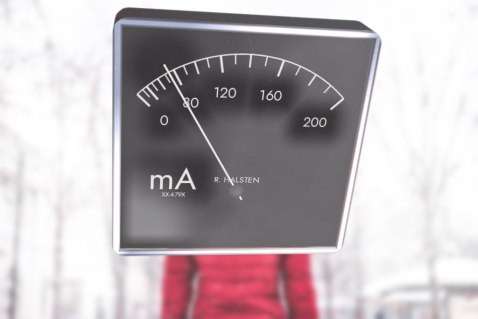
75; mA
